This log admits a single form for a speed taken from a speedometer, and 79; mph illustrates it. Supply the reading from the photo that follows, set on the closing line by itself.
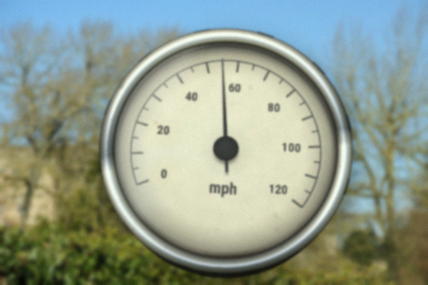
55; mph
